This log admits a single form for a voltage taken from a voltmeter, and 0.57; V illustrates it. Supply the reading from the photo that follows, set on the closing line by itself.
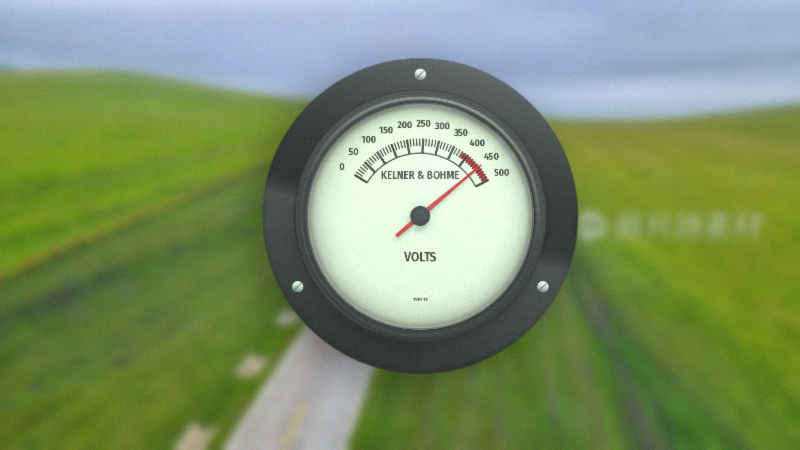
450; V
